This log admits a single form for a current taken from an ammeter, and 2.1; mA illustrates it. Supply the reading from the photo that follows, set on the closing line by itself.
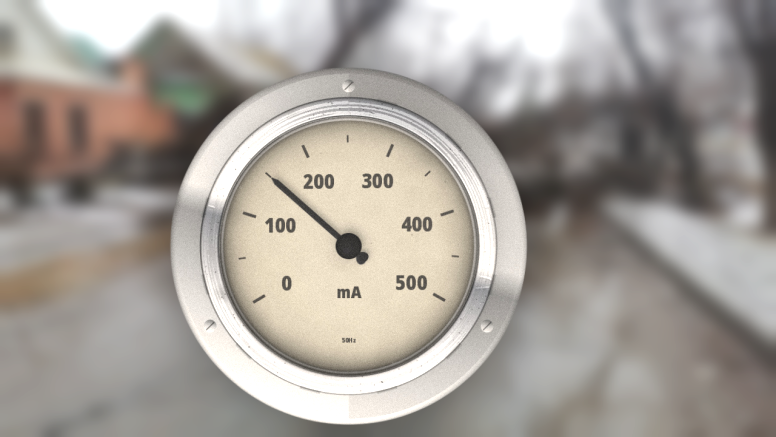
150; mA
